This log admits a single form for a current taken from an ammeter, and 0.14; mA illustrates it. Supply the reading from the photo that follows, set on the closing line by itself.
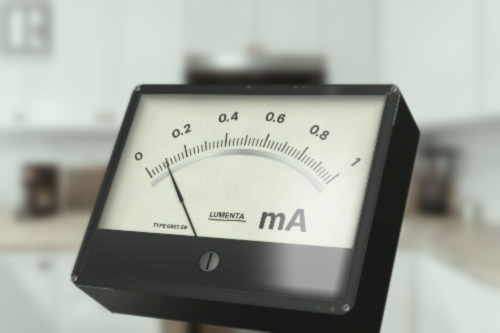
0.1; mA
